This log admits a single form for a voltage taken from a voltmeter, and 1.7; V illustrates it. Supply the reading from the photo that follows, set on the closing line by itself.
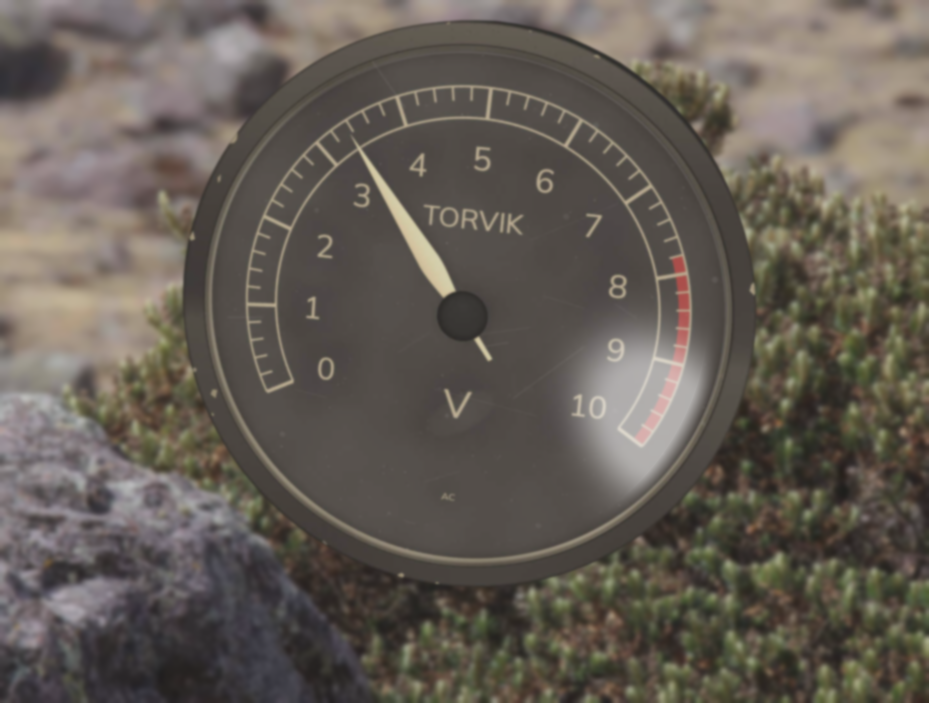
3.4; V
